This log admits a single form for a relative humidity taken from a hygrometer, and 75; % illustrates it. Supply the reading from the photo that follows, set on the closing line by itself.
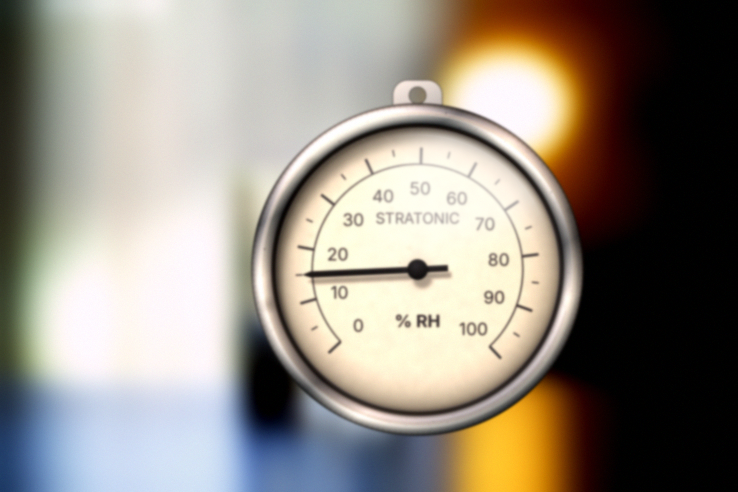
15; %
